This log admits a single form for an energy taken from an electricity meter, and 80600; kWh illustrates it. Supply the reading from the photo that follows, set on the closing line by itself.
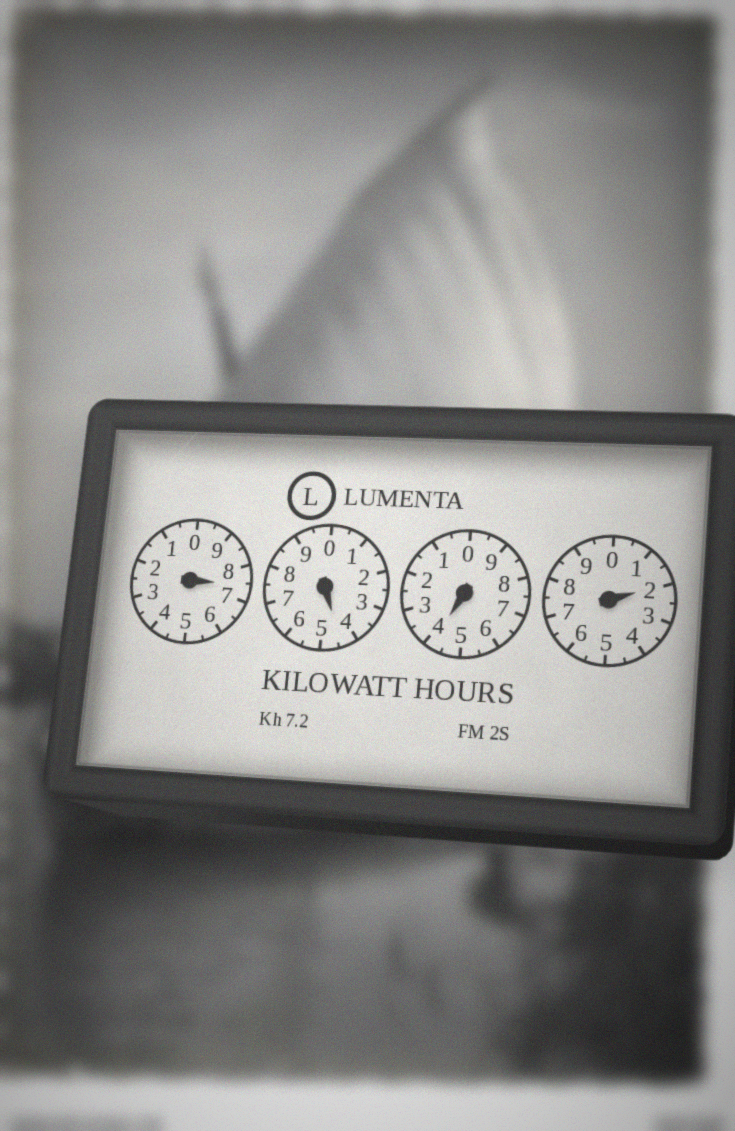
7442; kWh
